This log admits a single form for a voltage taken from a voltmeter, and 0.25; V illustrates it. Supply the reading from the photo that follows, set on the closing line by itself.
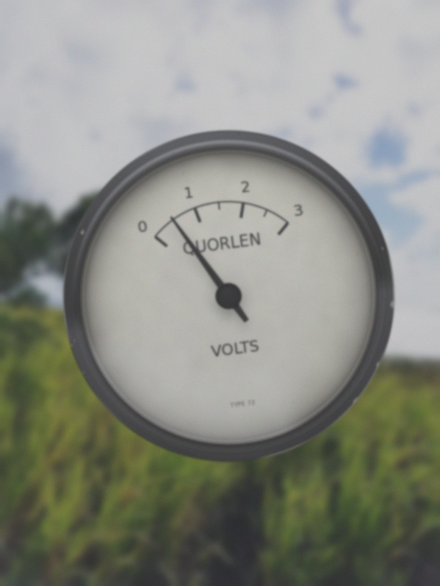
0.5; V
